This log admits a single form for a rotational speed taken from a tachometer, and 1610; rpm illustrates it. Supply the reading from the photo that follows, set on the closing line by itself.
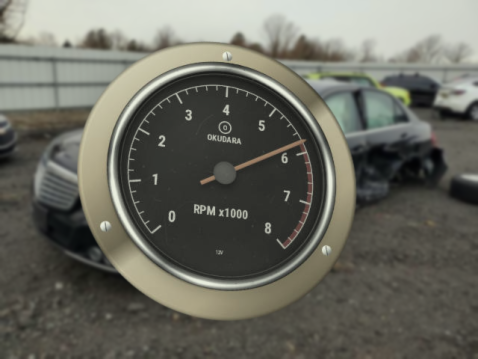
5800; rpm
